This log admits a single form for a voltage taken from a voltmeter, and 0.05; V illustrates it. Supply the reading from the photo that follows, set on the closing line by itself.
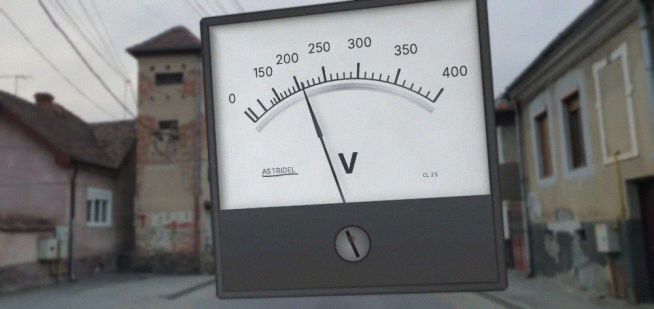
210; V
